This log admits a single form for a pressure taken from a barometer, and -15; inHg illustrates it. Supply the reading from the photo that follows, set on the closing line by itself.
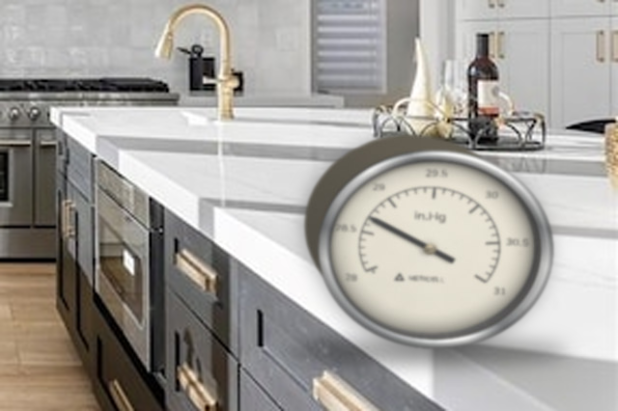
28.7; inHg
